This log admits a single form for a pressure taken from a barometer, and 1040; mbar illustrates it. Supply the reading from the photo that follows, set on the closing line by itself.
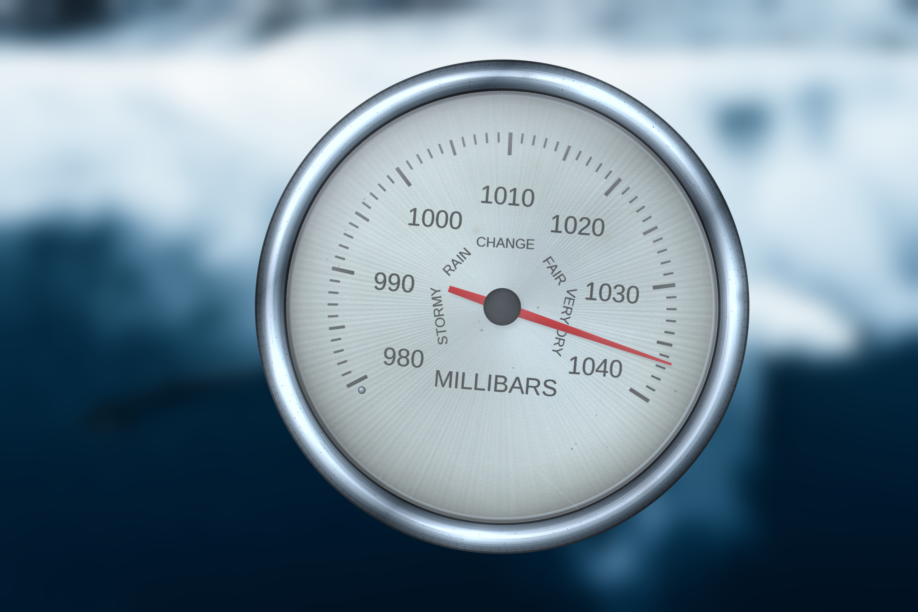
1036.5; mbar
